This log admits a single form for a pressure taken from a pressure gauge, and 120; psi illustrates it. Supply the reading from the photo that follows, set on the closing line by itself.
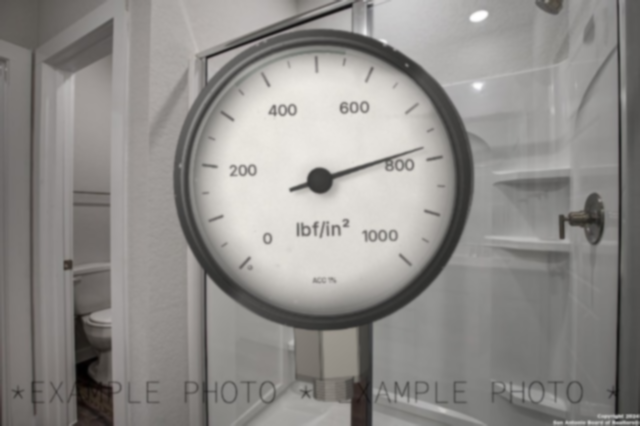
775; psi
